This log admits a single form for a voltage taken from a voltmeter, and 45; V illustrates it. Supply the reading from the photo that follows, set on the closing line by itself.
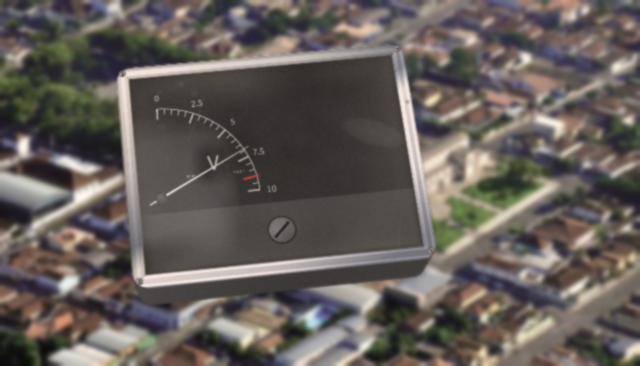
7; V
